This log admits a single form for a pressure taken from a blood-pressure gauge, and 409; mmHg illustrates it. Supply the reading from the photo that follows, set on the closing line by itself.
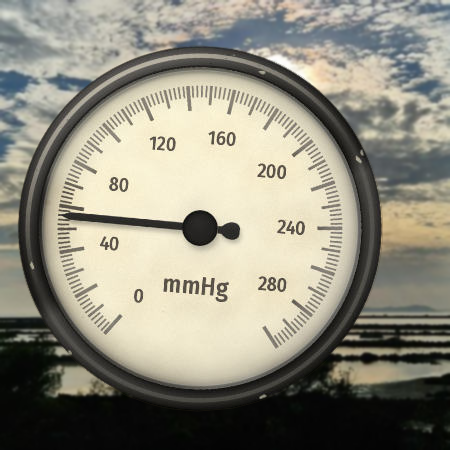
56; mmHg
